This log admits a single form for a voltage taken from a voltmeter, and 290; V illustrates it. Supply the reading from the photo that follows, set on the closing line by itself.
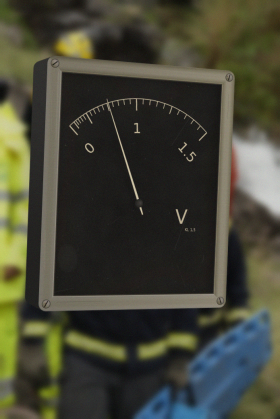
0.75; V
